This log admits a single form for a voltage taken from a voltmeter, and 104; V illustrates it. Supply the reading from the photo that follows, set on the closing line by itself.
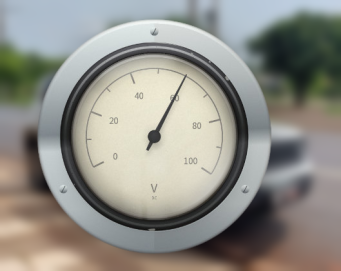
60; V
